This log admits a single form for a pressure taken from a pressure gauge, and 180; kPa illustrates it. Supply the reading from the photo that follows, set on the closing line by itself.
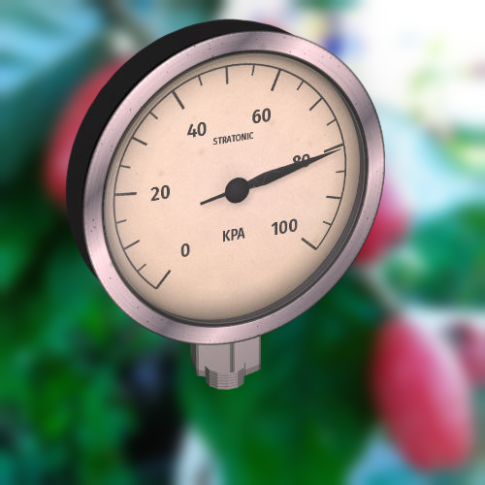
80; kPa
